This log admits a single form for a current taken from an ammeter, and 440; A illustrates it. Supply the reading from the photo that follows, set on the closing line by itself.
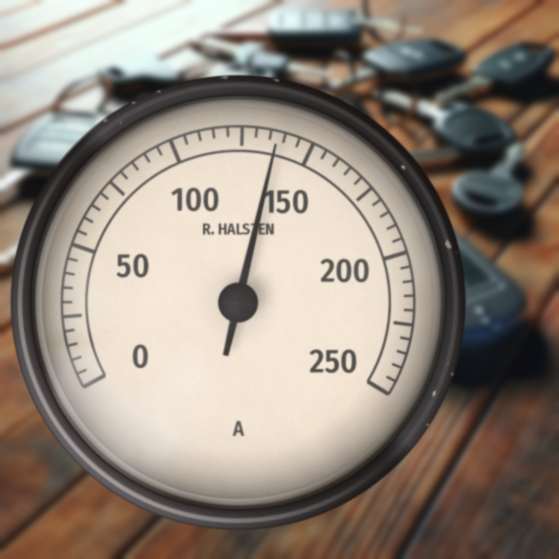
137.5; A
